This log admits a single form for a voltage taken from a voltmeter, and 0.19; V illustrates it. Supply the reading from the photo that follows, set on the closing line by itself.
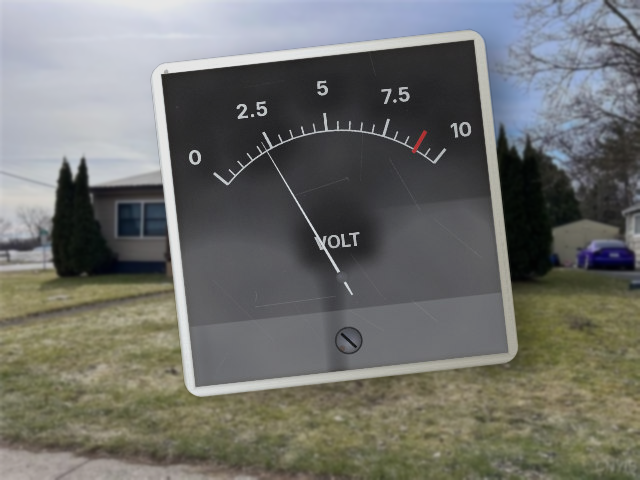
2.25; V
